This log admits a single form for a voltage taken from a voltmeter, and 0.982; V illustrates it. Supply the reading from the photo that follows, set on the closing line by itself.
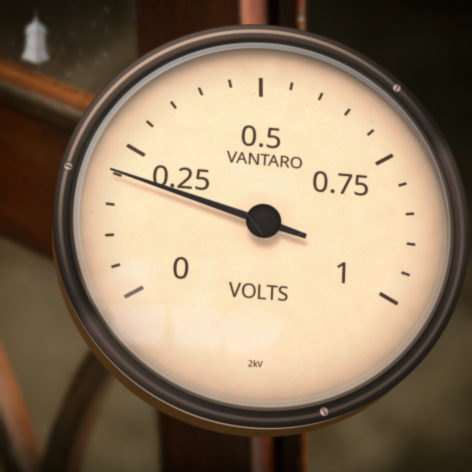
0.2; V
